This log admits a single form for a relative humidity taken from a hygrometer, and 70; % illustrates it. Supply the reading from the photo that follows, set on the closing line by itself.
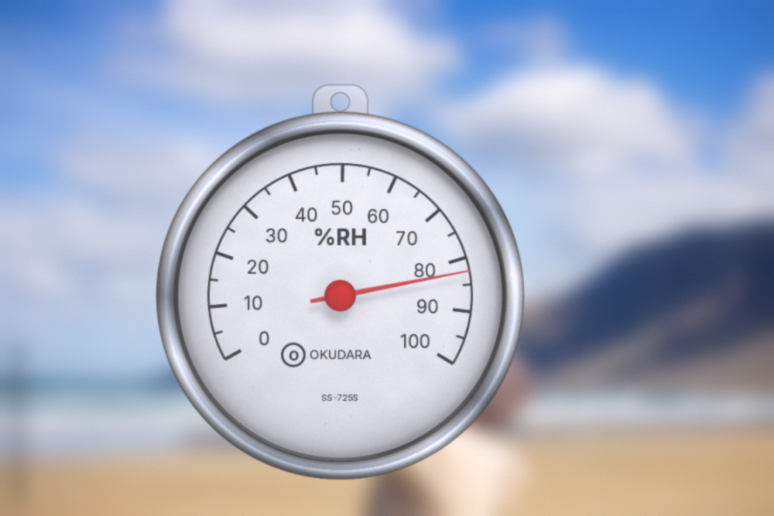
82.5; %
